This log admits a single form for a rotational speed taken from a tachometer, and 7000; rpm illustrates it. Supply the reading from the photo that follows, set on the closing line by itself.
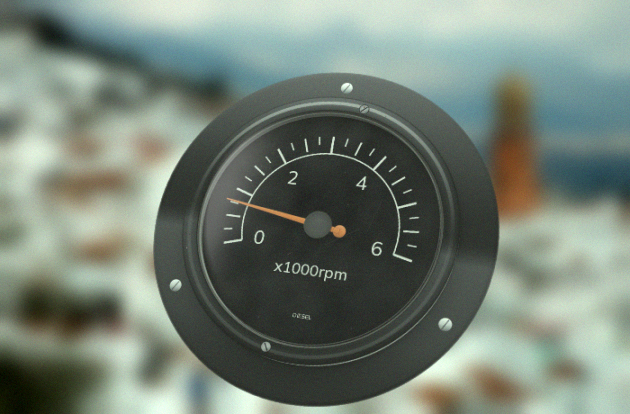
750; rpm
